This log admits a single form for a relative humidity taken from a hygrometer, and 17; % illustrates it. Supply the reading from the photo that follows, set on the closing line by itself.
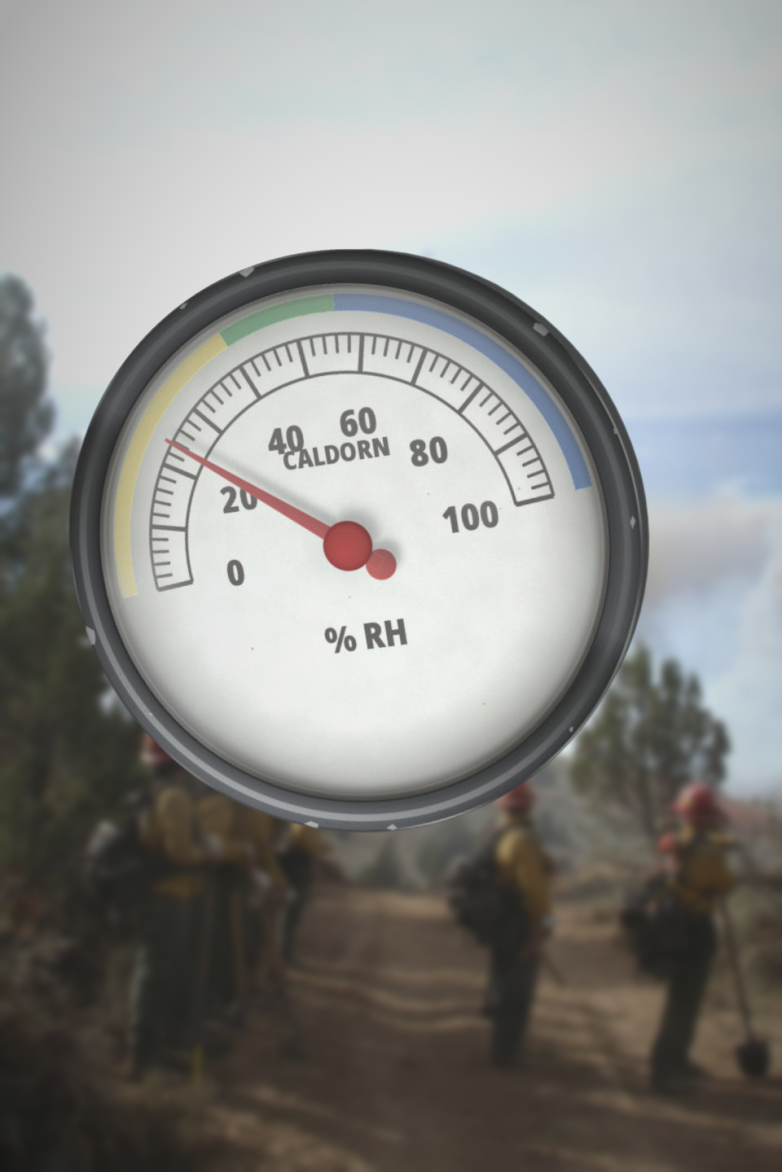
24; %
